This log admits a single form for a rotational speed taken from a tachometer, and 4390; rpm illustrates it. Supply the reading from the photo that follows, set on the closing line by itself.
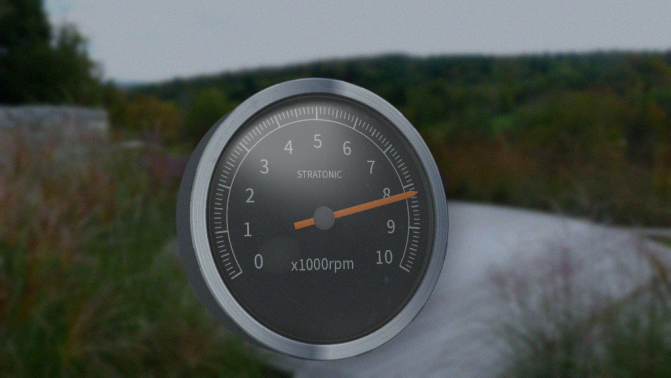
8200; rpm
